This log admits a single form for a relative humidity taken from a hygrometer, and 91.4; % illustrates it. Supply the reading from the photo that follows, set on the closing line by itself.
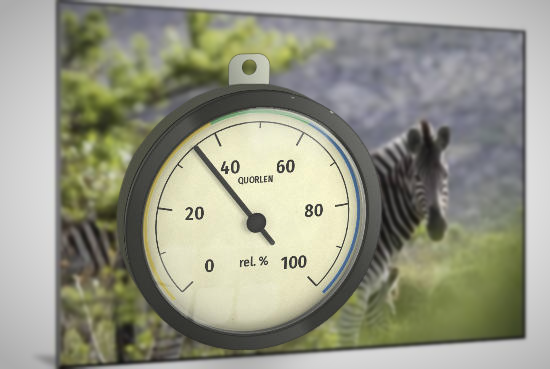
35; %
